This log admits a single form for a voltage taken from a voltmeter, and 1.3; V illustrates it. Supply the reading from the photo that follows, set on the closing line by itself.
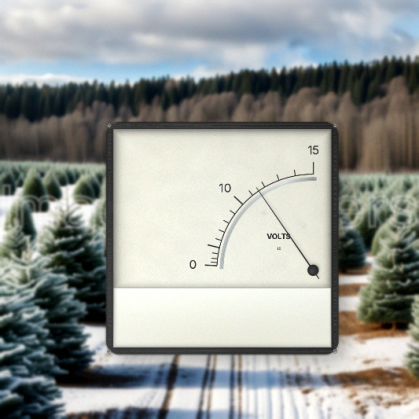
11.5; V
